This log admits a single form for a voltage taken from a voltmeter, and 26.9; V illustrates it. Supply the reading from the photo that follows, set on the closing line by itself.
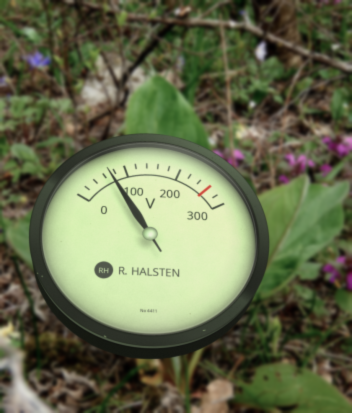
70; V
